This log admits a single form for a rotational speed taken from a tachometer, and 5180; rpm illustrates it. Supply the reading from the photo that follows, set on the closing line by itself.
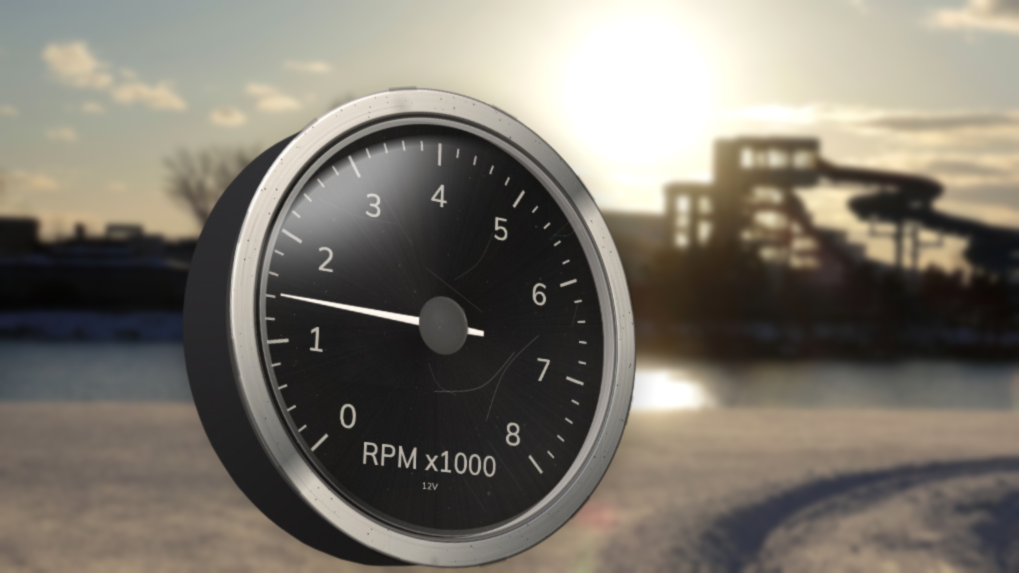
1400; rpm
